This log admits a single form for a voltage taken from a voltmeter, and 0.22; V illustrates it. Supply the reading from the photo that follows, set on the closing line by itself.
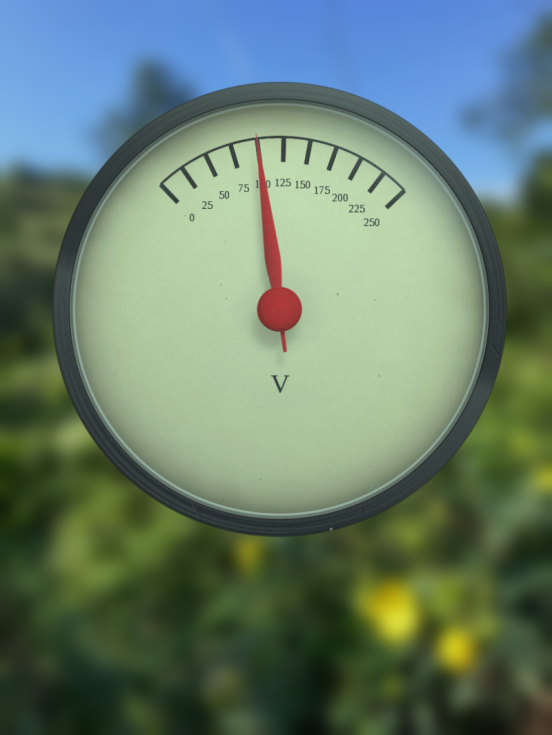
100; V
